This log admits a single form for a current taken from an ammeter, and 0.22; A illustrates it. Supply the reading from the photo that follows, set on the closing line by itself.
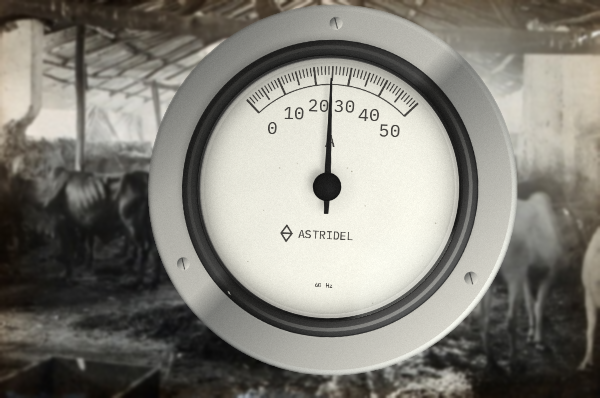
25; A
